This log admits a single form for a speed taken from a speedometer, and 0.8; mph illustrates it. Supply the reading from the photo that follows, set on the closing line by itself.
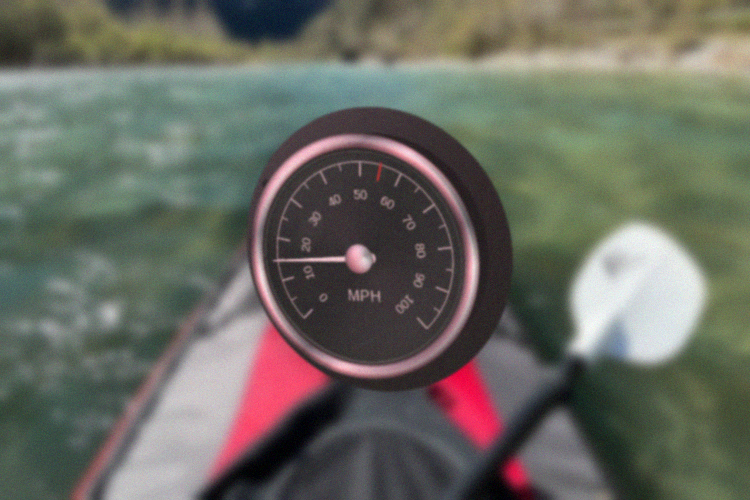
15; mph
